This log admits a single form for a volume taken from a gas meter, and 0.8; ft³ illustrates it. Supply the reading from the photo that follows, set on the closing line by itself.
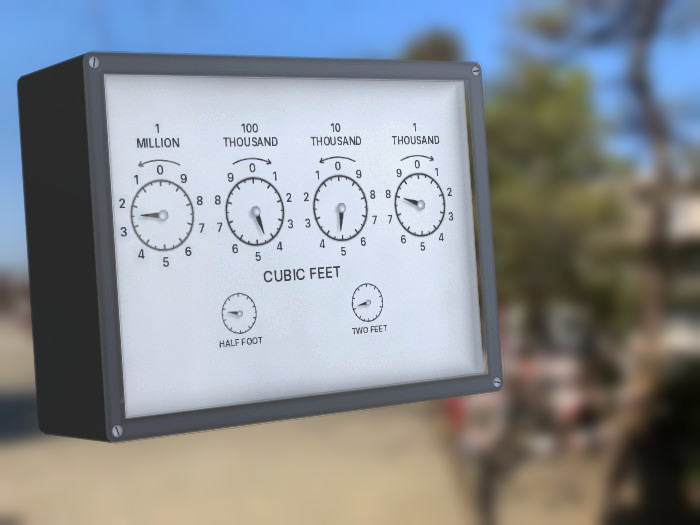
244800; ft³
